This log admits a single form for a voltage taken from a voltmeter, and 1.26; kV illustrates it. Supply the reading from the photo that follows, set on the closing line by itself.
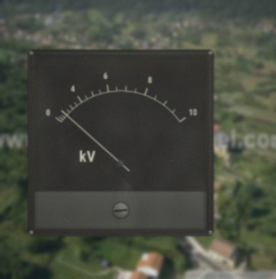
2; kV
